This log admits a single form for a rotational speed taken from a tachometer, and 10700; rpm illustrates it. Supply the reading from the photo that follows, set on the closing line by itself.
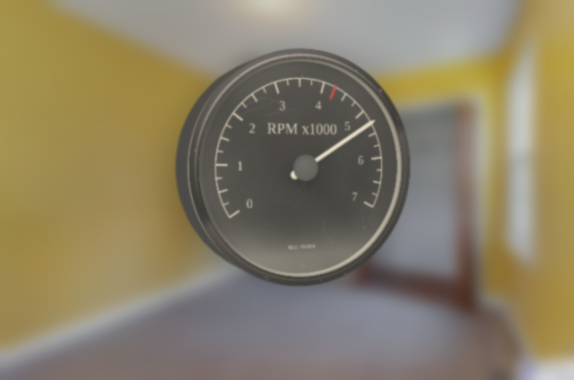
5250; rpm
